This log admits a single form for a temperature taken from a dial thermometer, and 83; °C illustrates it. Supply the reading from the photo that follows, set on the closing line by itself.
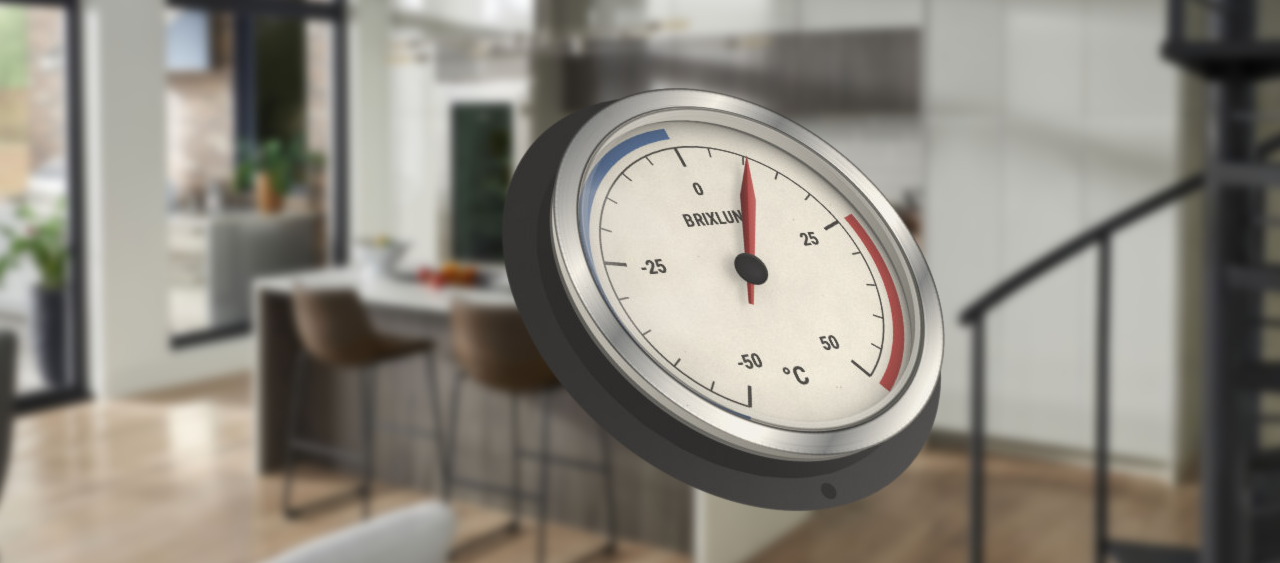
10; °C
